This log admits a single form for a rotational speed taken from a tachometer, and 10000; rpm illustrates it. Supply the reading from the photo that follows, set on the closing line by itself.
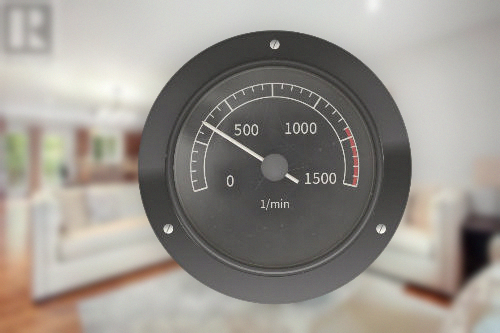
350; rpm
